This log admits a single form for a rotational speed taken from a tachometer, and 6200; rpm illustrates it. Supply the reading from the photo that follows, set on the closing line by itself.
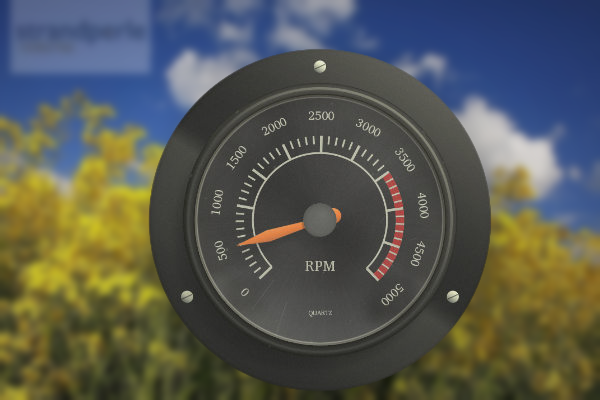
500; rpm
